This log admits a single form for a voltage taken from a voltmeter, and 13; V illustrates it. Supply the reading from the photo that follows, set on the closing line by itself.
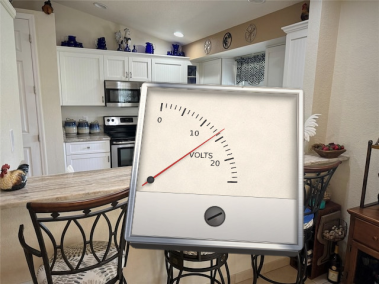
14; V
